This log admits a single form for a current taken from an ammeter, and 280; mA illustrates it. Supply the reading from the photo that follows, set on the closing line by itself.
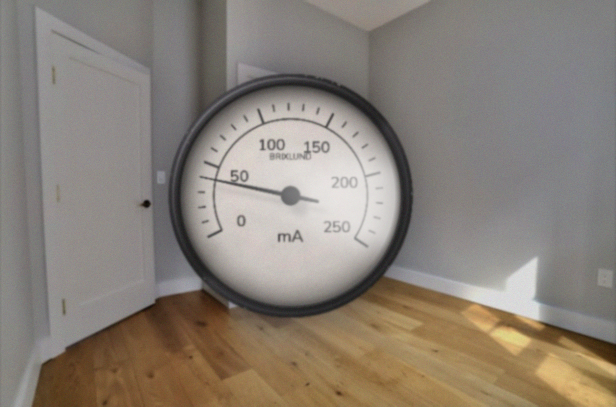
40; mA
